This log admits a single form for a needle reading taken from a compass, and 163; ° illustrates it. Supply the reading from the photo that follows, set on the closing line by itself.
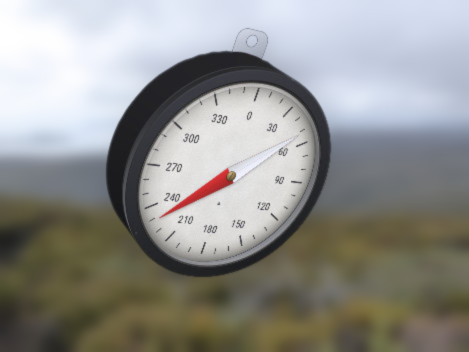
230; °
